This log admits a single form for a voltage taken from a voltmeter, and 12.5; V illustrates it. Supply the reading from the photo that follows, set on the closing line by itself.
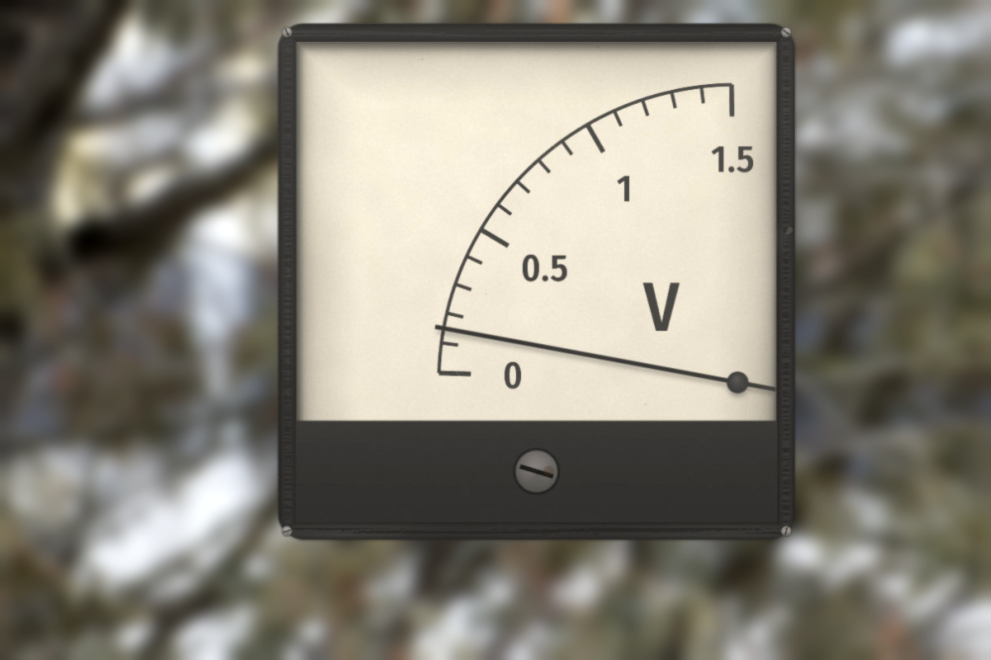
0.15; V
